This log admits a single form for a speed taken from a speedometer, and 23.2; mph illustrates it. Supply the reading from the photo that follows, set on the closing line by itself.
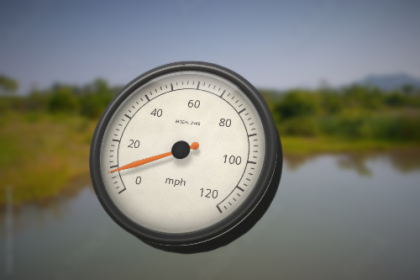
8; mph
